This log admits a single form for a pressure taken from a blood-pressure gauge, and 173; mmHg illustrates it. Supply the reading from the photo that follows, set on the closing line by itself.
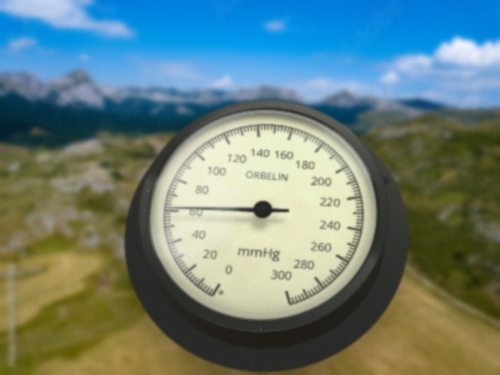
60; mmHg
